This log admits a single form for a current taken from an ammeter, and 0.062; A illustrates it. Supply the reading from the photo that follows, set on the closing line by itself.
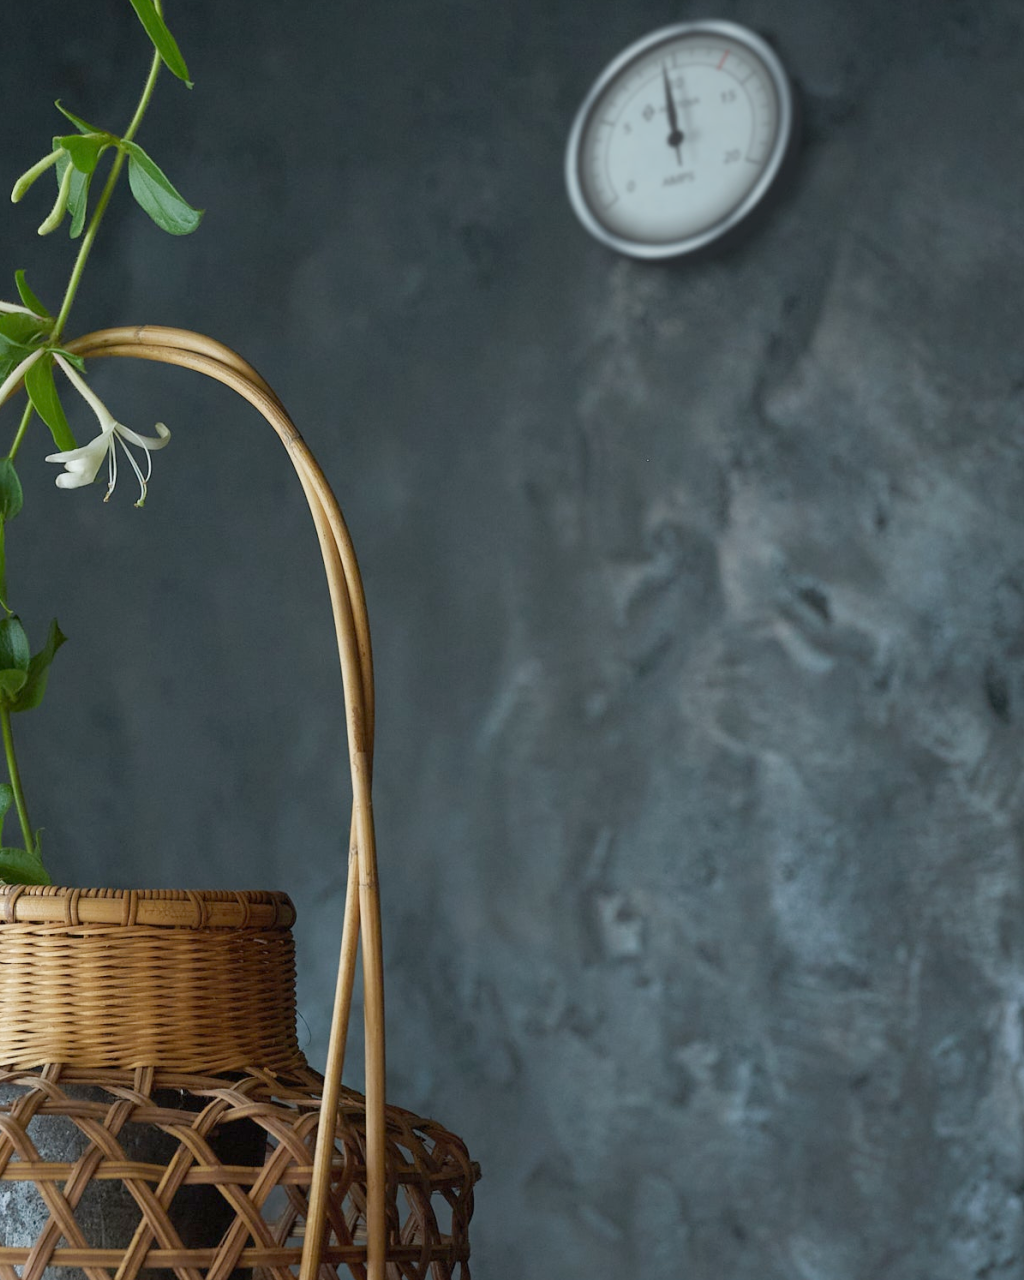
9.5; A
